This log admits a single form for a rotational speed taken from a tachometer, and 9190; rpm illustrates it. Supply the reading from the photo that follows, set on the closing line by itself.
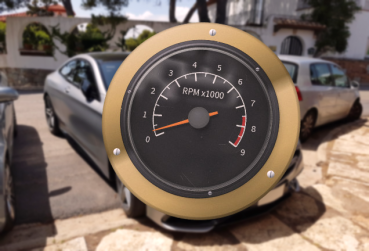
250; rpm
